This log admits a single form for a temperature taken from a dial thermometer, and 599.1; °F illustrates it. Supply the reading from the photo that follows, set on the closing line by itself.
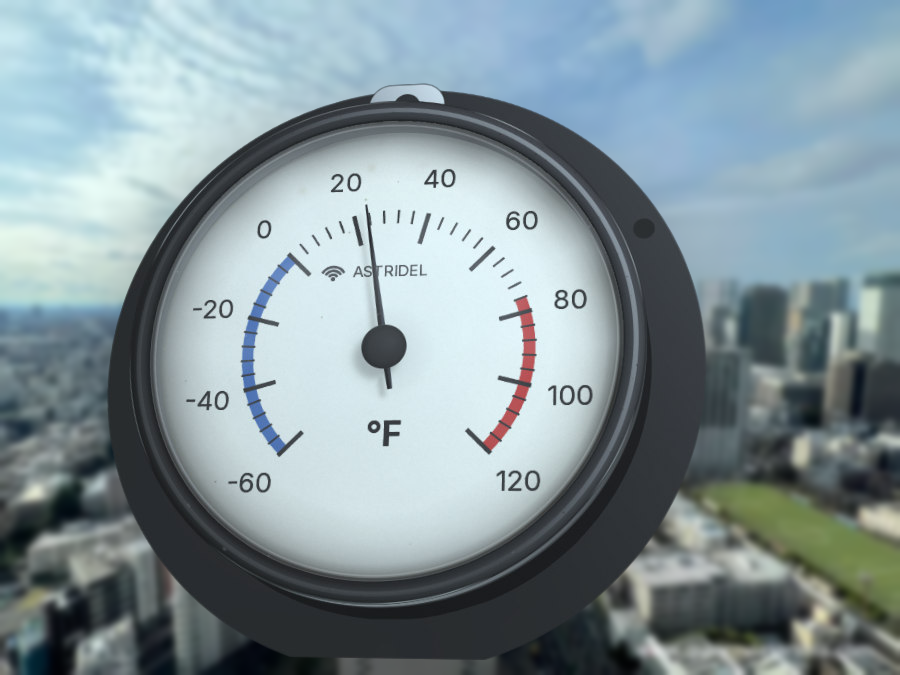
24; °F
